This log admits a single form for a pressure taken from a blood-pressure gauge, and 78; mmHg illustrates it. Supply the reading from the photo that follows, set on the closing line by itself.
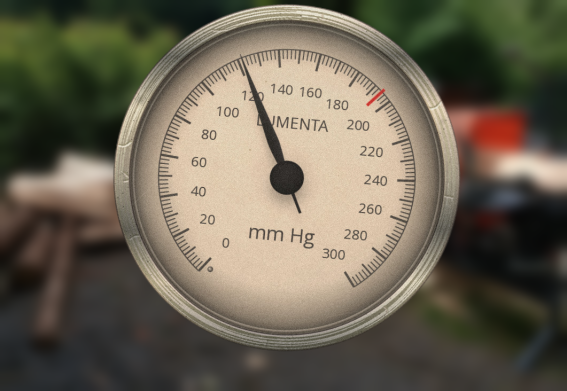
122; mmHg
